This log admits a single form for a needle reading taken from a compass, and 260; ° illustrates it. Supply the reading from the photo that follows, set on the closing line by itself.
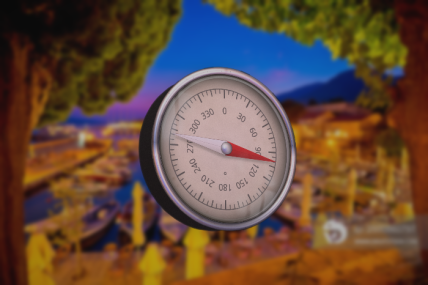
100; °
